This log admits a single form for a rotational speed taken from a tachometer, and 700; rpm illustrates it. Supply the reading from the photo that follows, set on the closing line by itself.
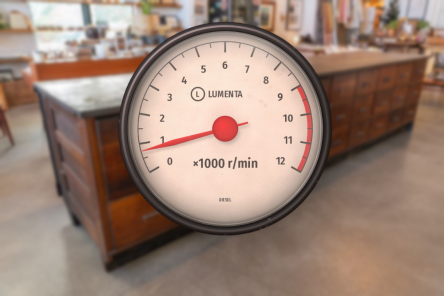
750; rpm
